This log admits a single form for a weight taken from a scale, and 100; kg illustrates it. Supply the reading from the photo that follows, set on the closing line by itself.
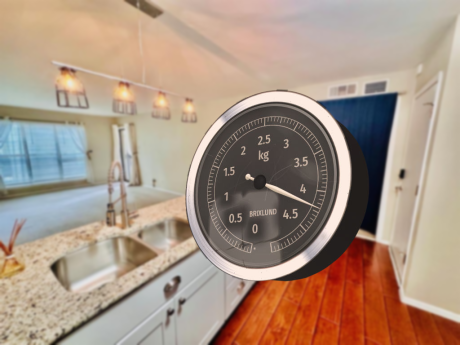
4.2; kg
